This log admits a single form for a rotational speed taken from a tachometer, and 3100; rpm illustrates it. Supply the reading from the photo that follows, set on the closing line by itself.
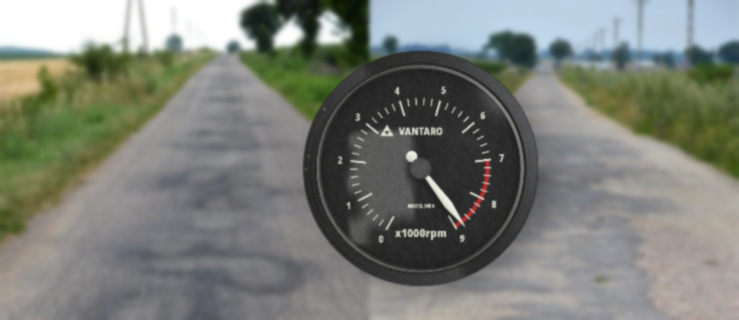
8800; rpm
